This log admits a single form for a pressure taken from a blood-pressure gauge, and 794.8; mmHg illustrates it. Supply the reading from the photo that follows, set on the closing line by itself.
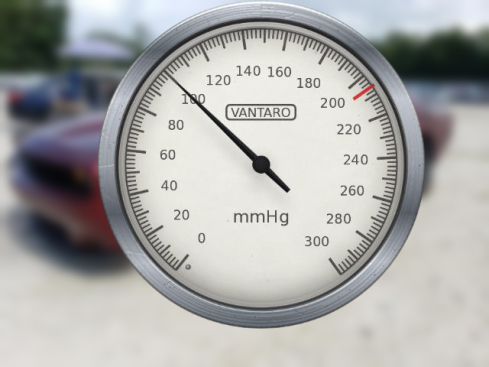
100; mmHg
